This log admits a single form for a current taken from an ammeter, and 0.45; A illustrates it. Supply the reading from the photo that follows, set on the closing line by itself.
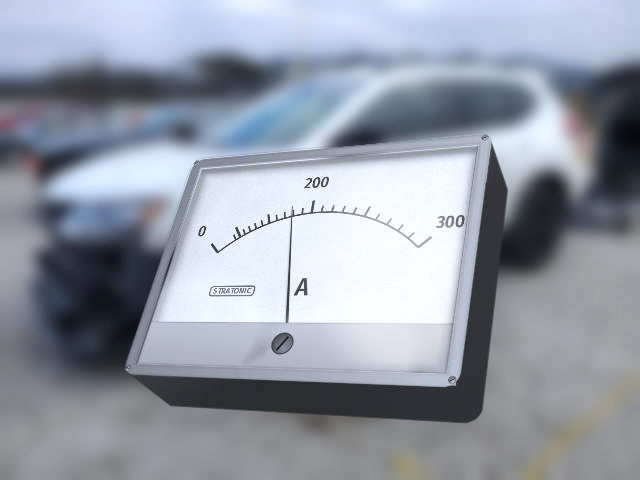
180; A
